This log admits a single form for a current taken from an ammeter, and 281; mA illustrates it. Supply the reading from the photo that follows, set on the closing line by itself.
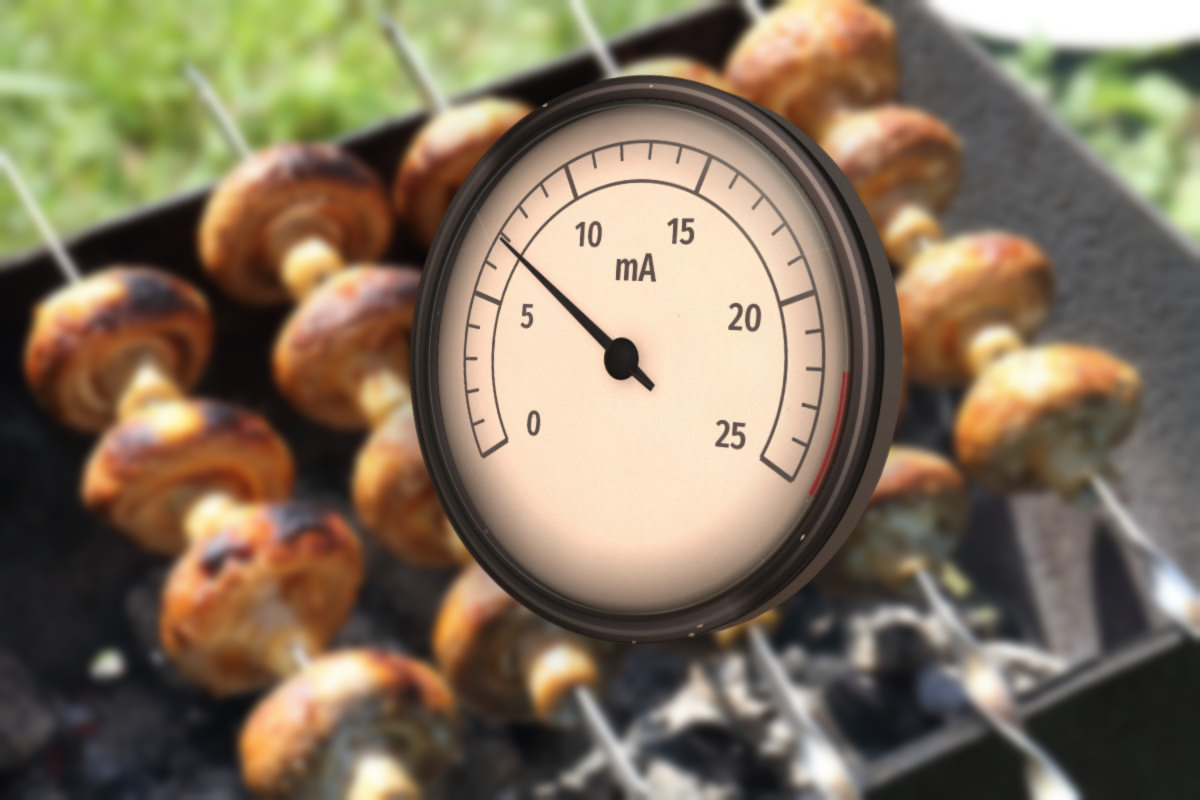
7; mA
